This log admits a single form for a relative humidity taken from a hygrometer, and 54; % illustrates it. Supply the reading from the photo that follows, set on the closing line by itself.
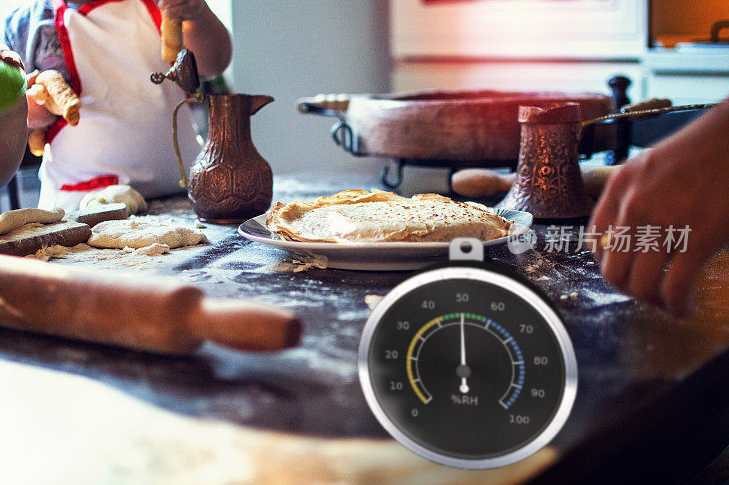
50; %
